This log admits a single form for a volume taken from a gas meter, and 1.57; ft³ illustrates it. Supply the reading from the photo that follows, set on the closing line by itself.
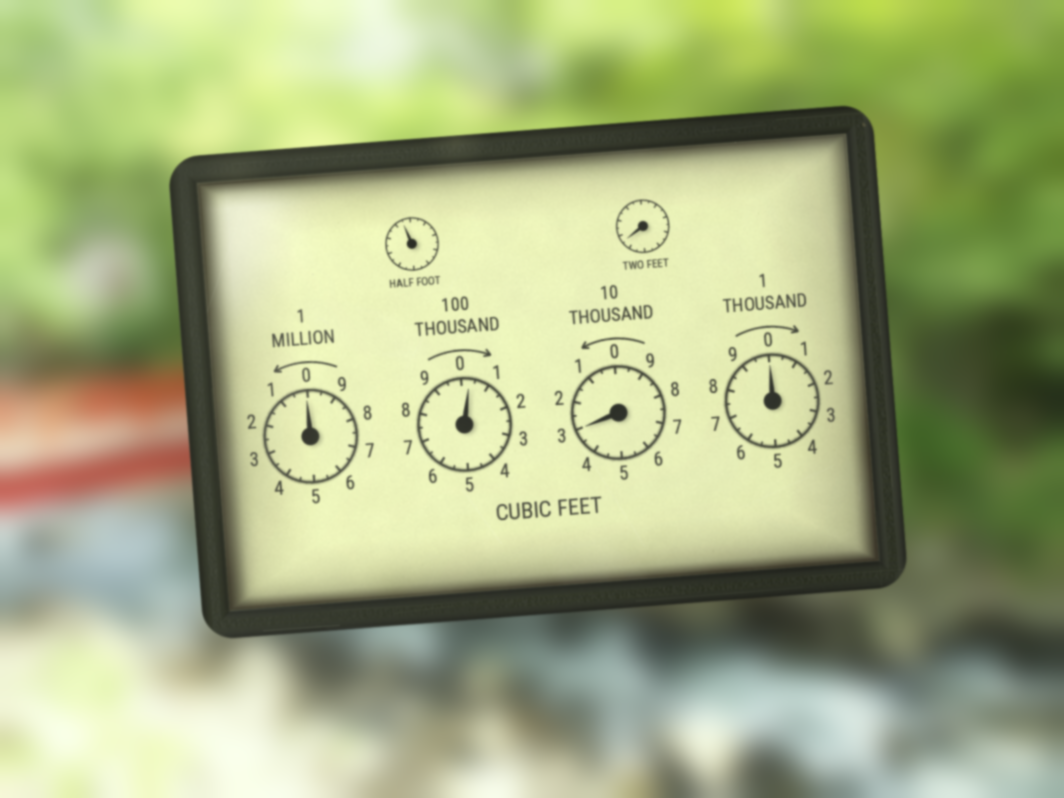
3000; ft³
